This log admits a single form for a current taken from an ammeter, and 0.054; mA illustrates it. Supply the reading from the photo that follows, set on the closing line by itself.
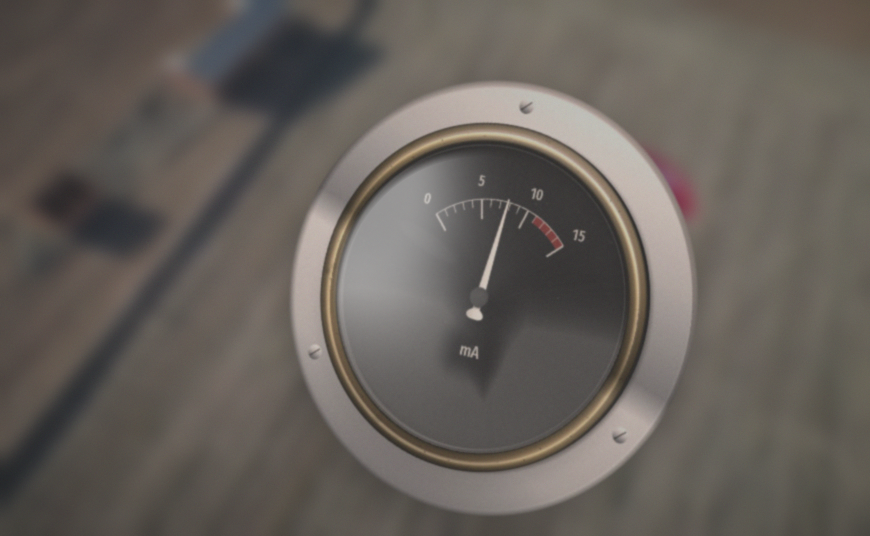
8; mA
